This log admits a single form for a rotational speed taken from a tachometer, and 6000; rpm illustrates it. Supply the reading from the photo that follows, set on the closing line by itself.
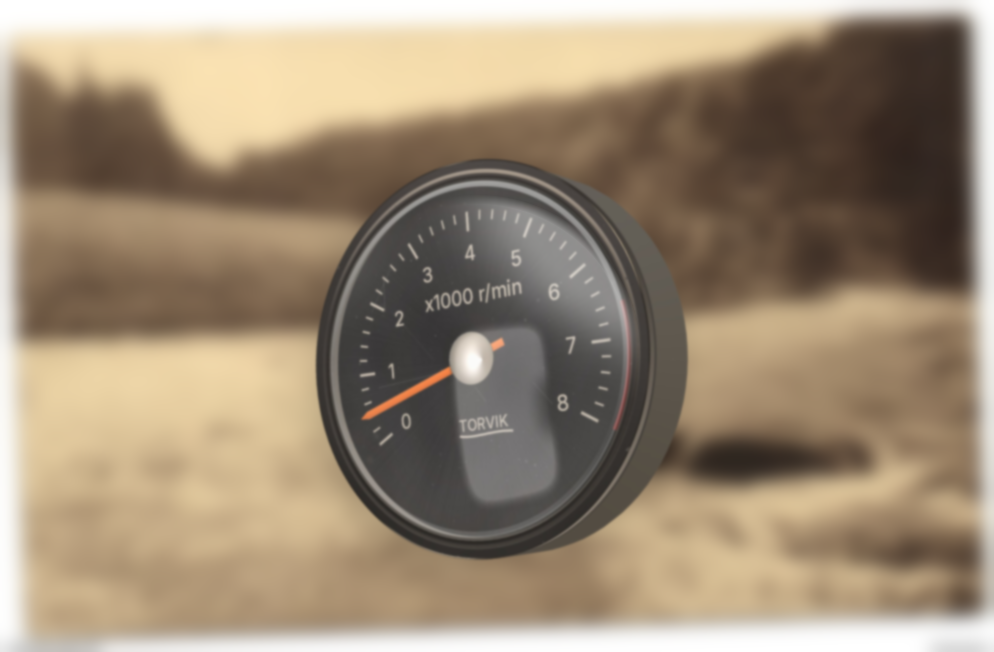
400; rpm
